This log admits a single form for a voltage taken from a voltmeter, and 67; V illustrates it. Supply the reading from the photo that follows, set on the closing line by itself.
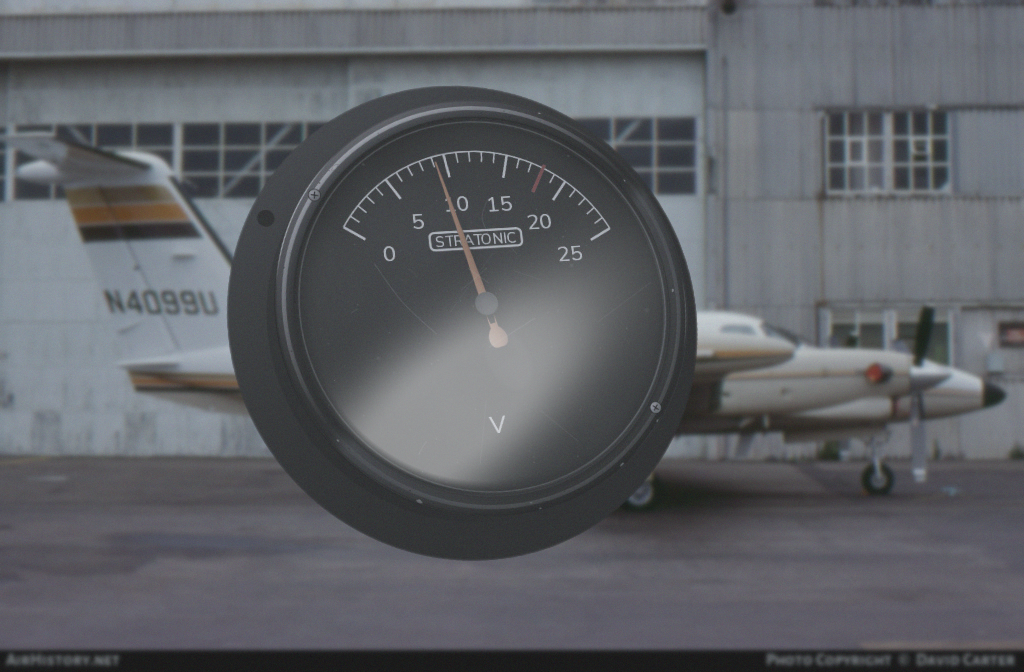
9; V
